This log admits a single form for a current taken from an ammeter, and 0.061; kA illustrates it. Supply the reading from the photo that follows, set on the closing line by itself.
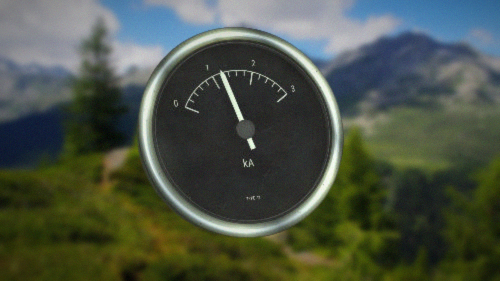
1.2; kA
